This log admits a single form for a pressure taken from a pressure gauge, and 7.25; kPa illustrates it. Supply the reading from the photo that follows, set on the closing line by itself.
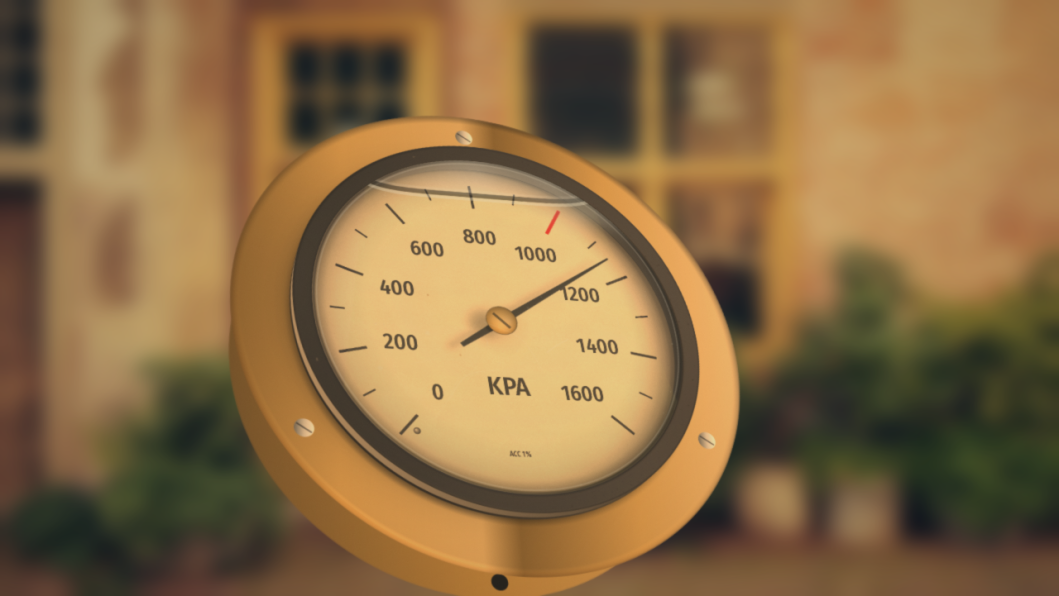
1150; kPa
